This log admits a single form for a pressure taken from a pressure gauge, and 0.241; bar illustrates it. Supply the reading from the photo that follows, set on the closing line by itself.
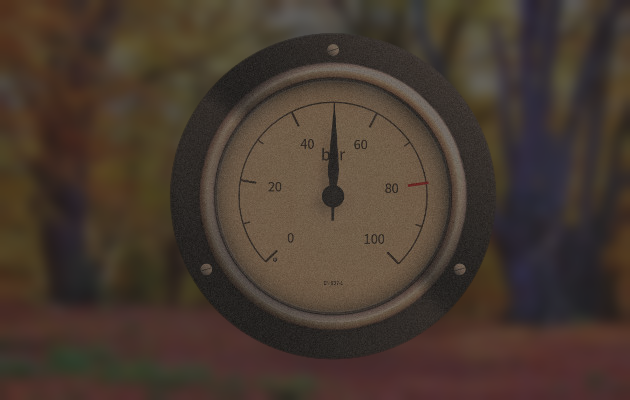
50; bar
